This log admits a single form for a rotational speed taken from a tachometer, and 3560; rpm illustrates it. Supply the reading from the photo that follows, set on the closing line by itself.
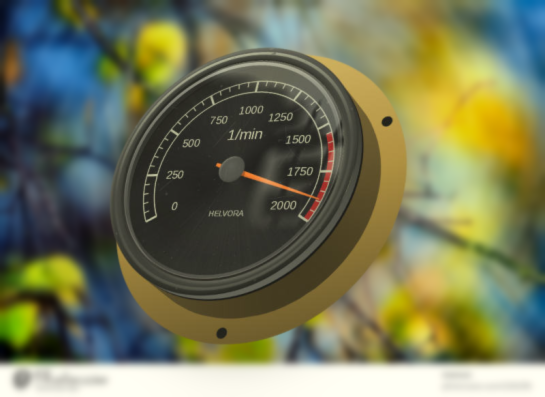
1900; rpm
